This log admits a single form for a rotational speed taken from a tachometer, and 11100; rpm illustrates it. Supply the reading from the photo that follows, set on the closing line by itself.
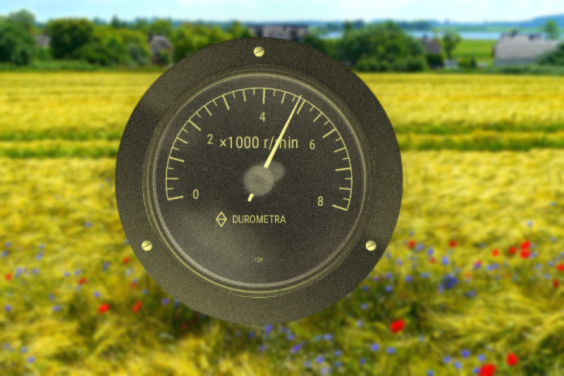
4875; rpm
